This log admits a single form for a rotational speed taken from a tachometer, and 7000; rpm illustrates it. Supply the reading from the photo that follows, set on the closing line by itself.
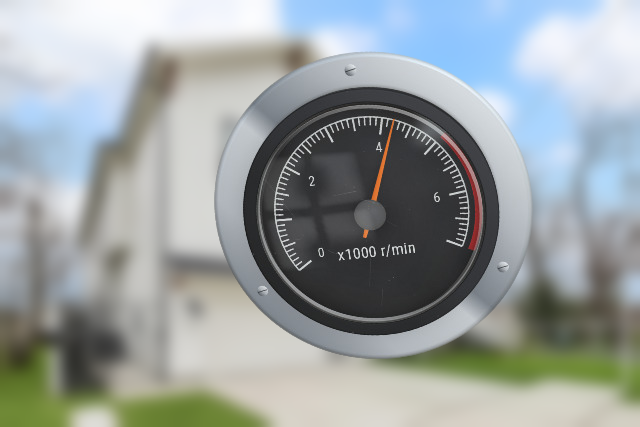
4200; rpm
